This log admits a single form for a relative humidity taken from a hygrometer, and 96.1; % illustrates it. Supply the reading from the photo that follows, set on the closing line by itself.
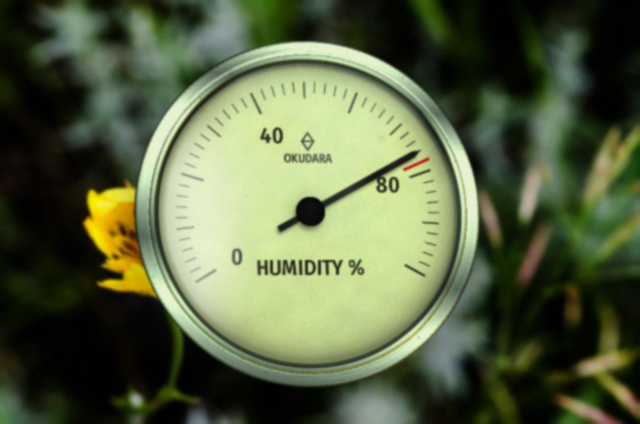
76; %
